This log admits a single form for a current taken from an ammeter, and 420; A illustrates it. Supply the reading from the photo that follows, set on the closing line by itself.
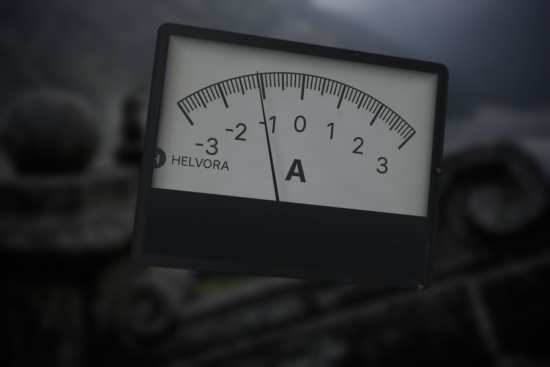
-1.1; A
